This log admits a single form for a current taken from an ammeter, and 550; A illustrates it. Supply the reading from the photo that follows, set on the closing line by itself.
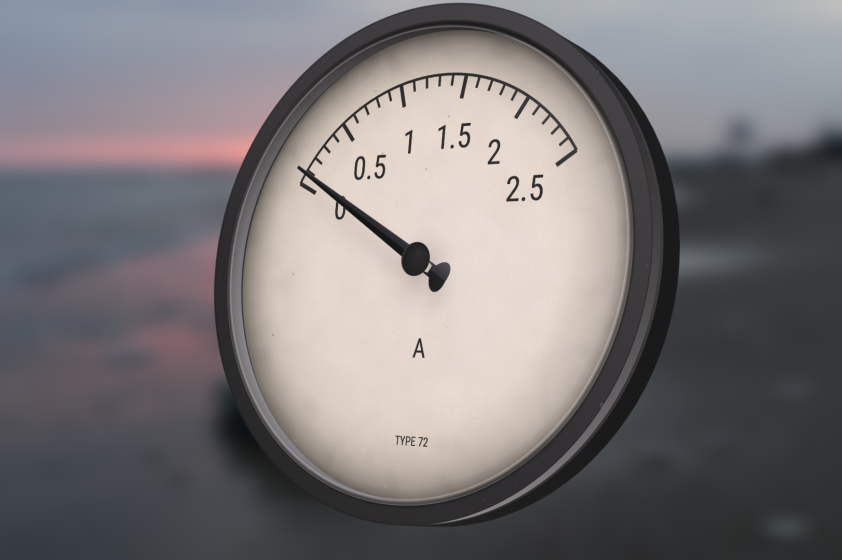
0.1; A
